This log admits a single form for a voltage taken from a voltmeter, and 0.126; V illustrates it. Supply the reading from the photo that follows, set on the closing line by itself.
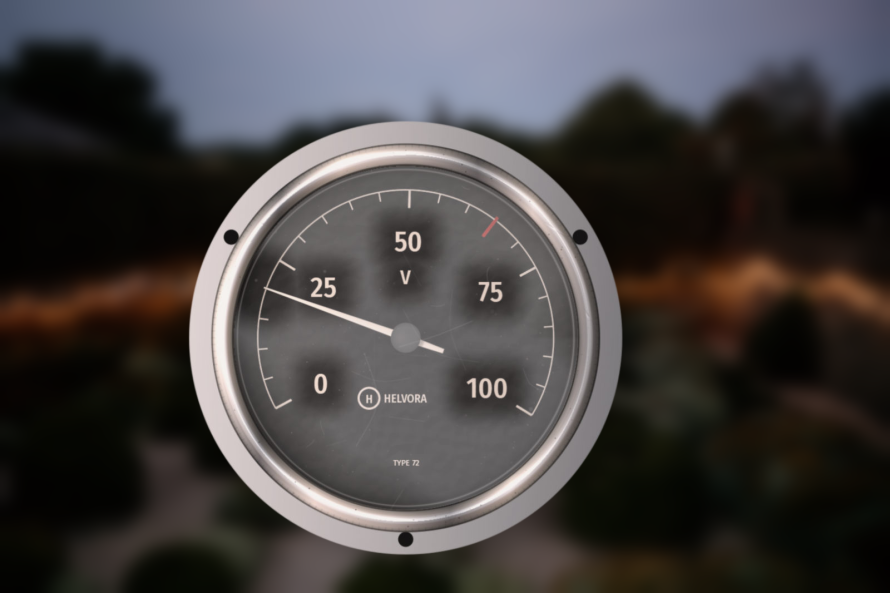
20; V
